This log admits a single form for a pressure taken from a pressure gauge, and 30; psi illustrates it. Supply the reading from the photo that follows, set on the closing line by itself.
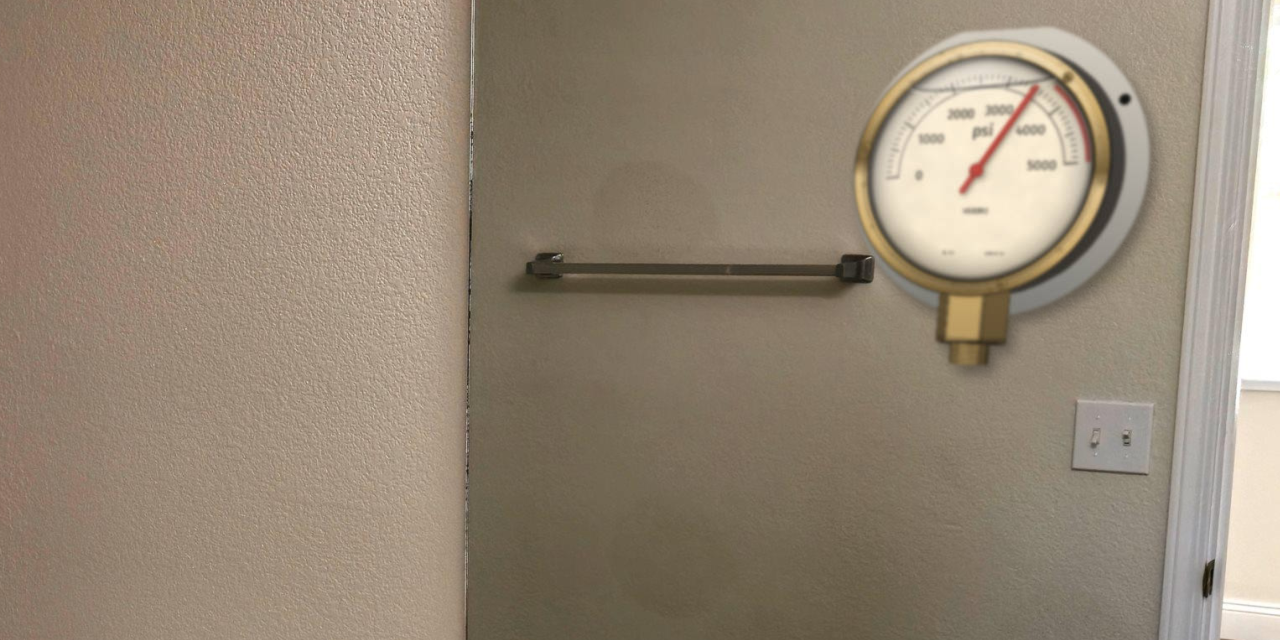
3500; psi
